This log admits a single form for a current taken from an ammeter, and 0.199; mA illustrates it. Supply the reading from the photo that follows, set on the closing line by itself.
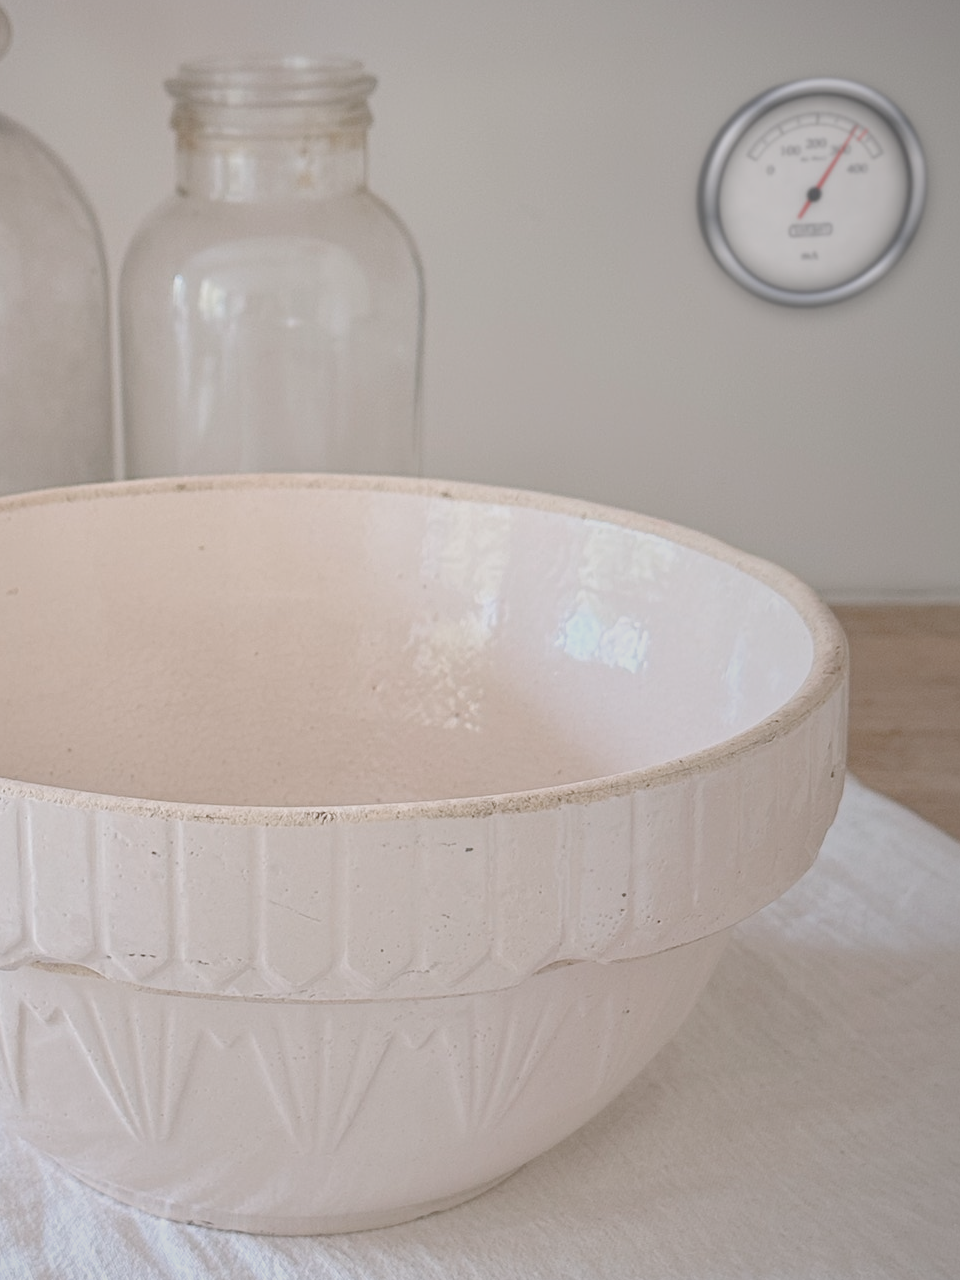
300; mA
